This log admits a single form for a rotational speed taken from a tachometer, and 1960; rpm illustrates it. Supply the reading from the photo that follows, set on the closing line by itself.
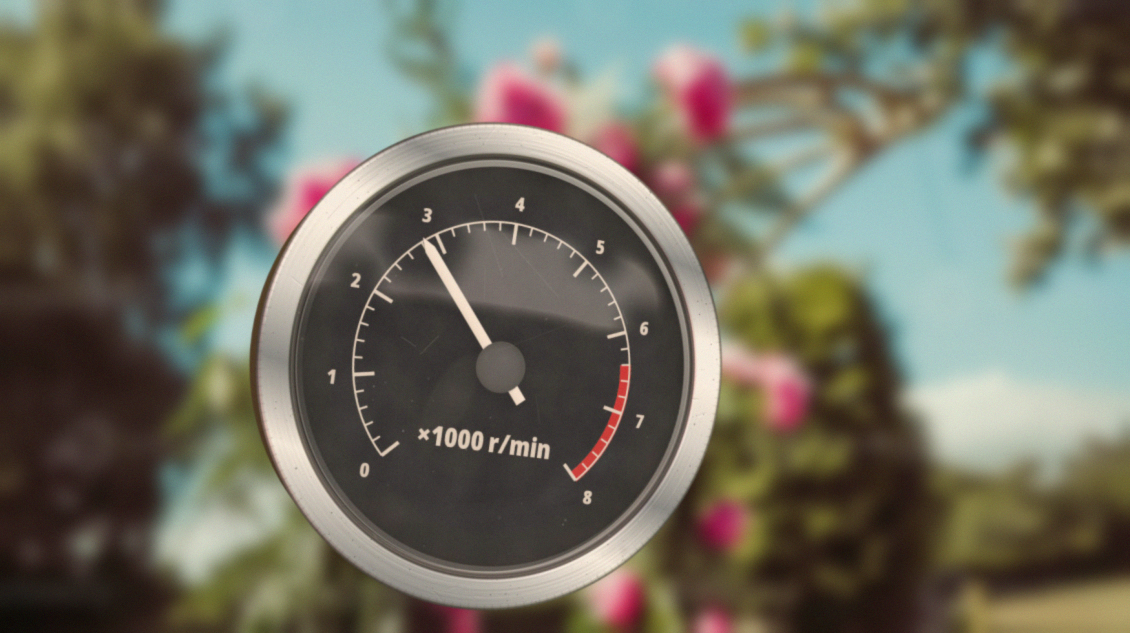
2800; rpm
